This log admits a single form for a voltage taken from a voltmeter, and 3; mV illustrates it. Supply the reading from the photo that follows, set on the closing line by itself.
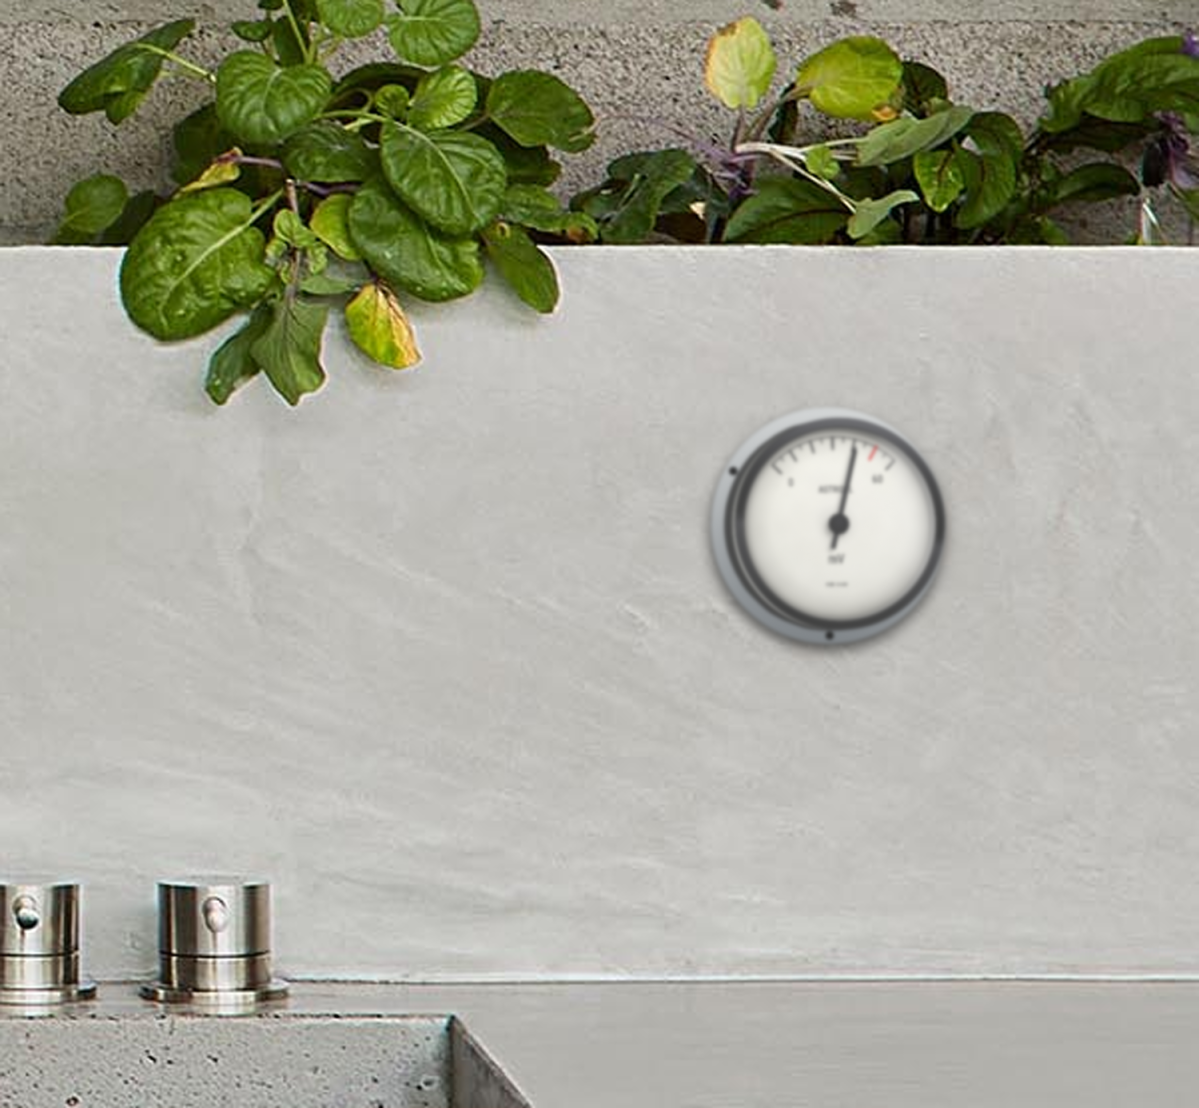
40; mV
